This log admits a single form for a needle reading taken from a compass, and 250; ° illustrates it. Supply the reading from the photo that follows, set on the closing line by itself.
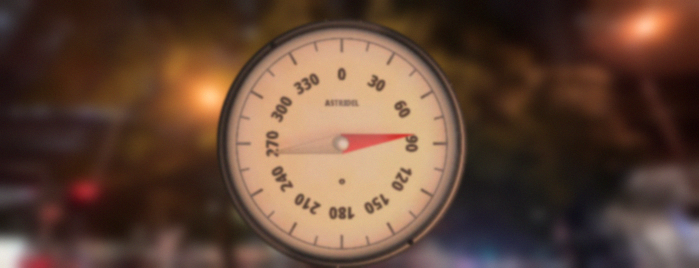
82.5; °
